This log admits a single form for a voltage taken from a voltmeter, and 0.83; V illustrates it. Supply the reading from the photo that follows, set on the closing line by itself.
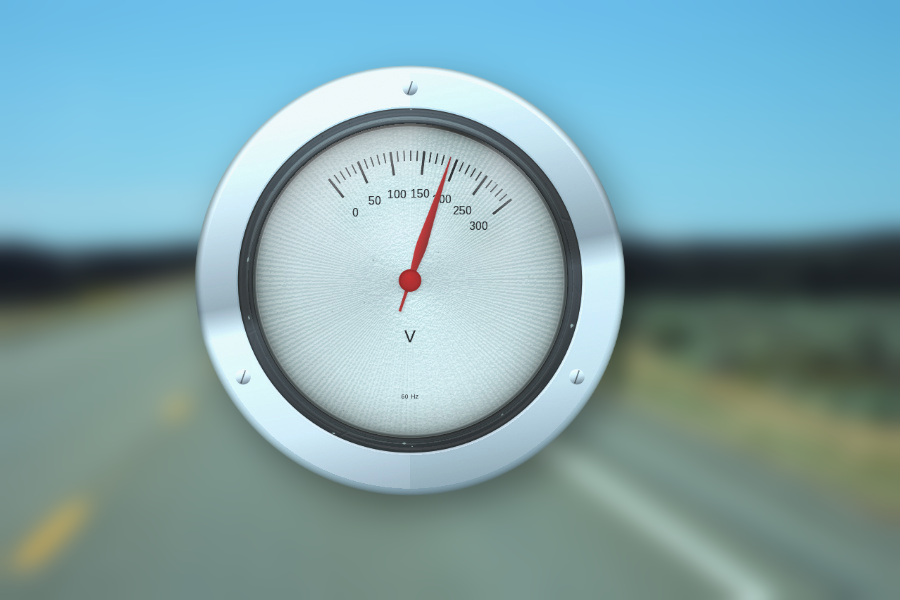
190; V
